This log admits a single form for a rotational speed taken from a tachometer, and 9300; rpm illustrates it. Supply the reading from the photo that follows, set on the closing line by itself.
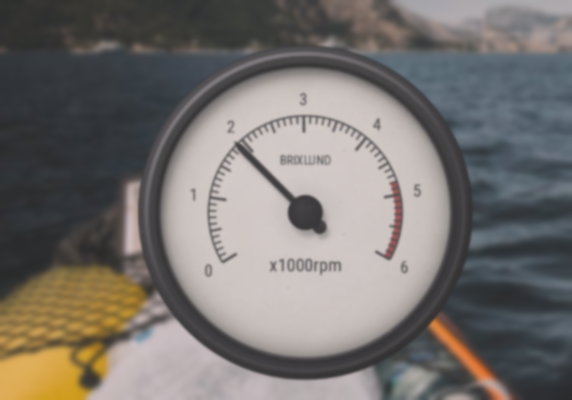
1900; rpm
